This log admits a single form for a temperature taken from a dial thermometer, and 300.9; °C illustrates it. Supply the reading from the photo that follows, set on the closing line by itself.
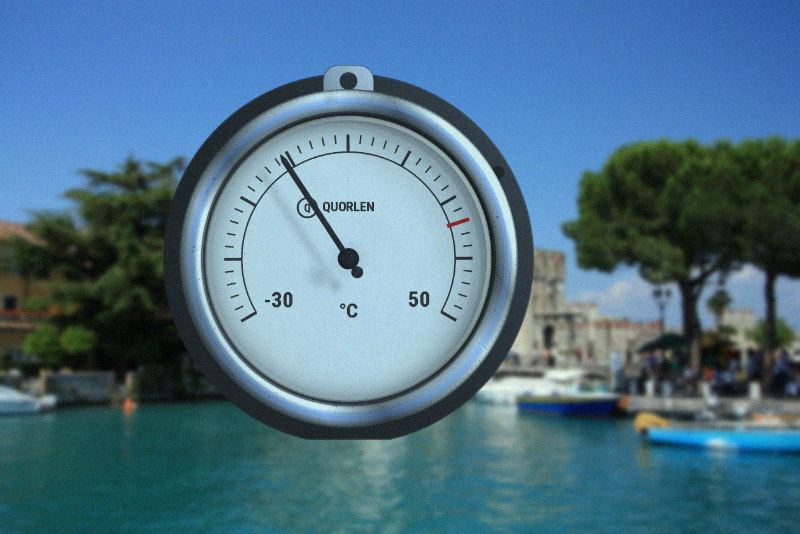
-1; °C
